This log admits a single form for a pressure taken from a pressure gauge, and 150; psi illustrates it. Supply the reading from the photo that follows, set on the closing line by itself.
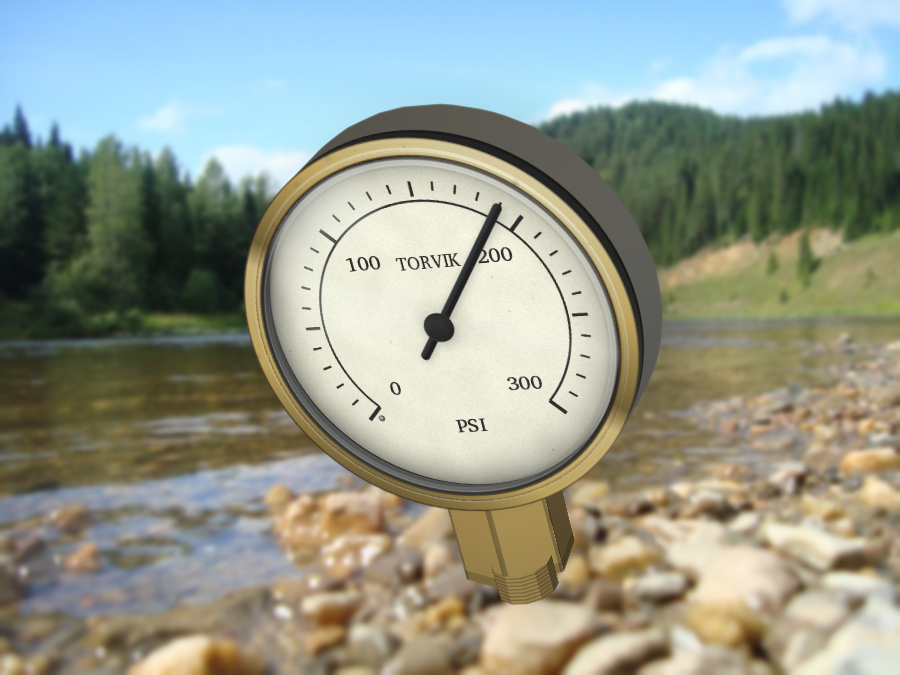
190; psi
